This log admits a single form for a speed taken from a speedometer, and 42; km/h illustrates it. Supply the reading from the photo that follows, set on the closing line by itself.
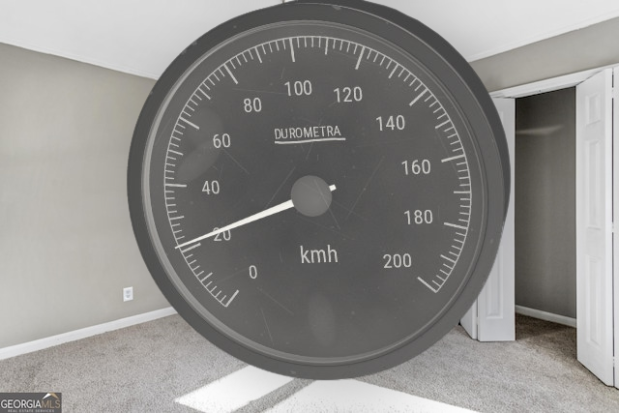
22; km/h
